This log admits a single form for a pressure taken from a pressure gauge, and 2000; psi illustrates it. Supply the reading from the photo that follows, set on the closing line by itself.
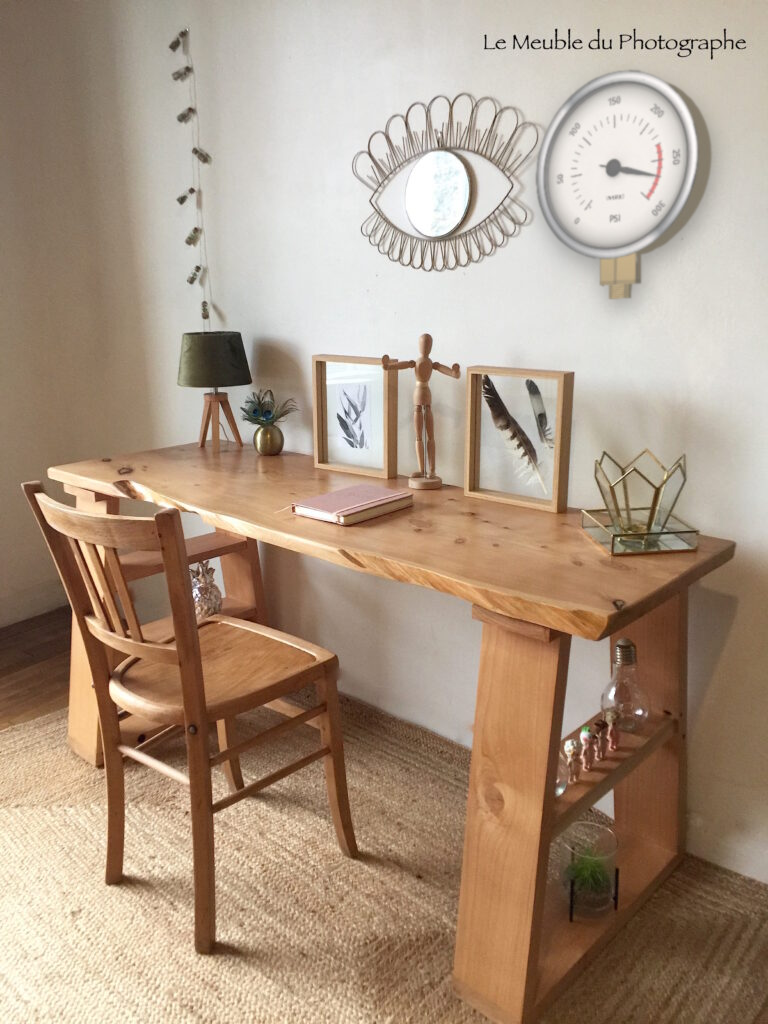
270; psi
